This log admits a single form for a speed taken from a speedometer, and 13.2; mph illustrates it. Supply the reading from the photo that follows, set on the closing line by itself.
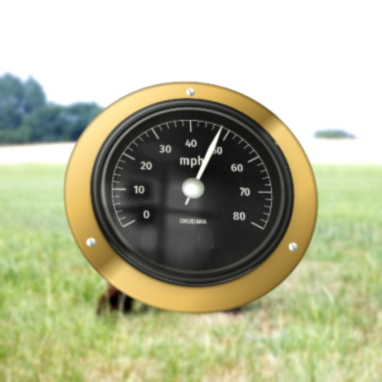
48; mph
